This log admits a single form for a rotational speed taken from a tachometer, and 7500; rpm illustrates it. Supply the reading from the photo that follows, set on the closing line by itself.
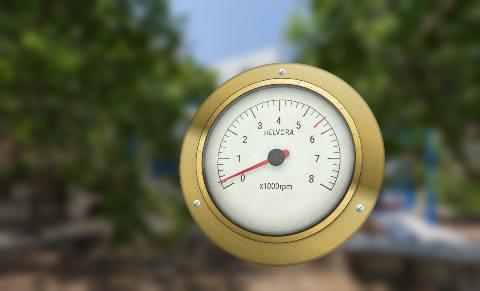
200; rpm
